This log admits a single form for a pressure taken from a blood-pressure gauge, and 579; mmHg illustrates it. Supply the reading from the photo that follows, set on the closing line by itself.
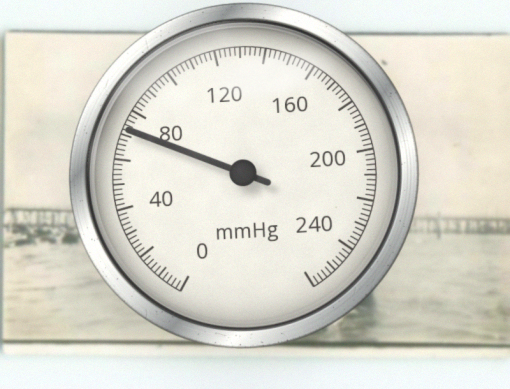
72; mmHg
